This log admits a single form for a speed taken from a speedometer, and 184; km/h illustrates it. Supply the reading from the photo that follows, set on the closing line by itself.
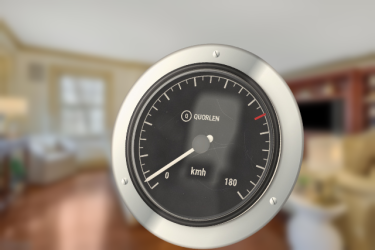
5; km/h
